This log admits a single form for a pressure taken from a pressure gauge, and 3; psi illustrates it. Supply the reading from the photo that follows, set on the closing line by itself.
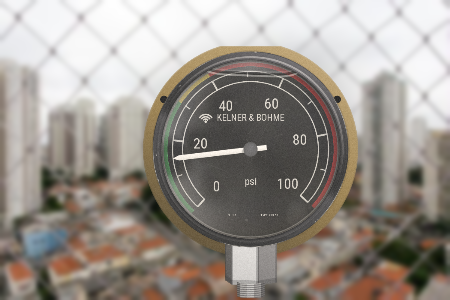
15; psi
